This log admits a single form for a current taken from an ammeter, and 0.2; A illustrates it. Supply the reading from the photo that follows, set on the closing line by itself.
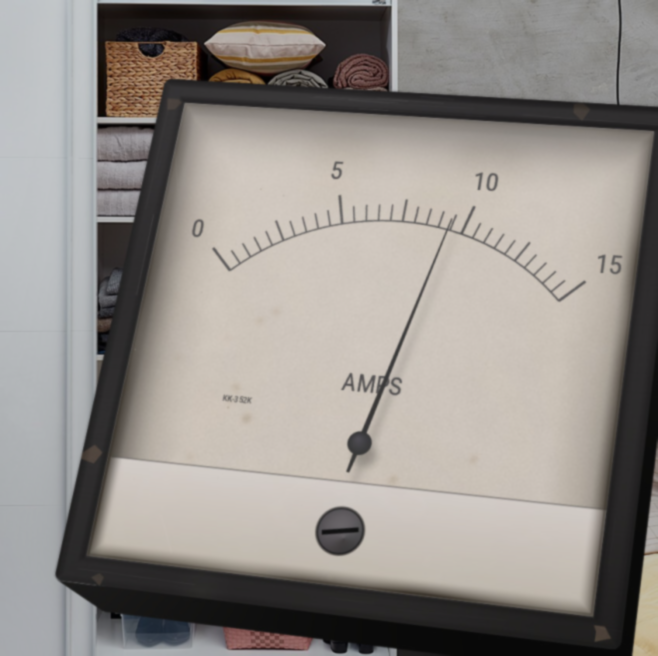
9.5; A
